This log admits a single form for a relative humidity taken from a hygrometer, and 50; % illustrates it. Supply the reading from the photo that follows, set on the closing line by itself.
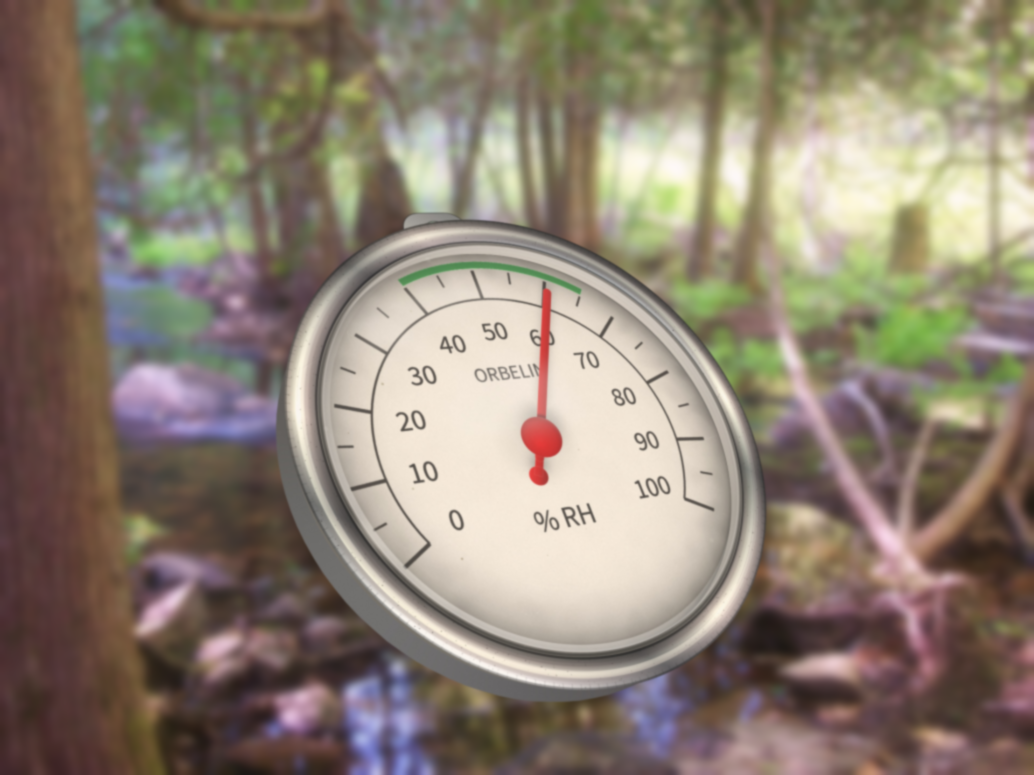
60; %
